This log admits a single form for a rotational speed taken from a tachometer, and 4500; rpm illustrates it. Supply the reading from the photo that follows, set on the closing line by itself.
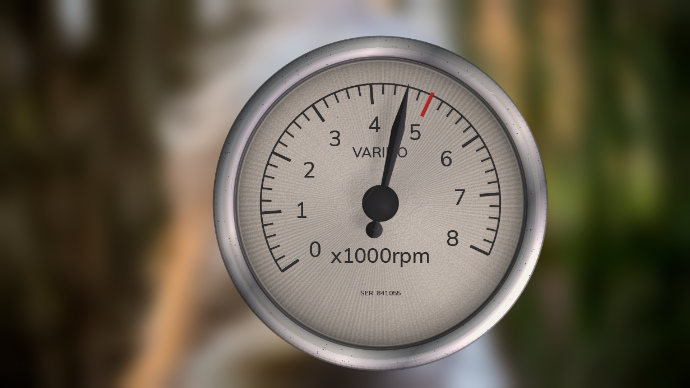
4600; rpm
